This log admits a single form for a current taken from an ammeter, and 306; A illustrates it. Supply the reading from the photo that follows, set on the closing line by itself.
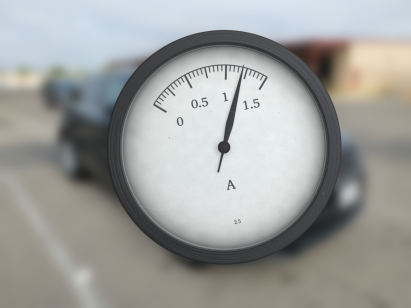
1.2; A
